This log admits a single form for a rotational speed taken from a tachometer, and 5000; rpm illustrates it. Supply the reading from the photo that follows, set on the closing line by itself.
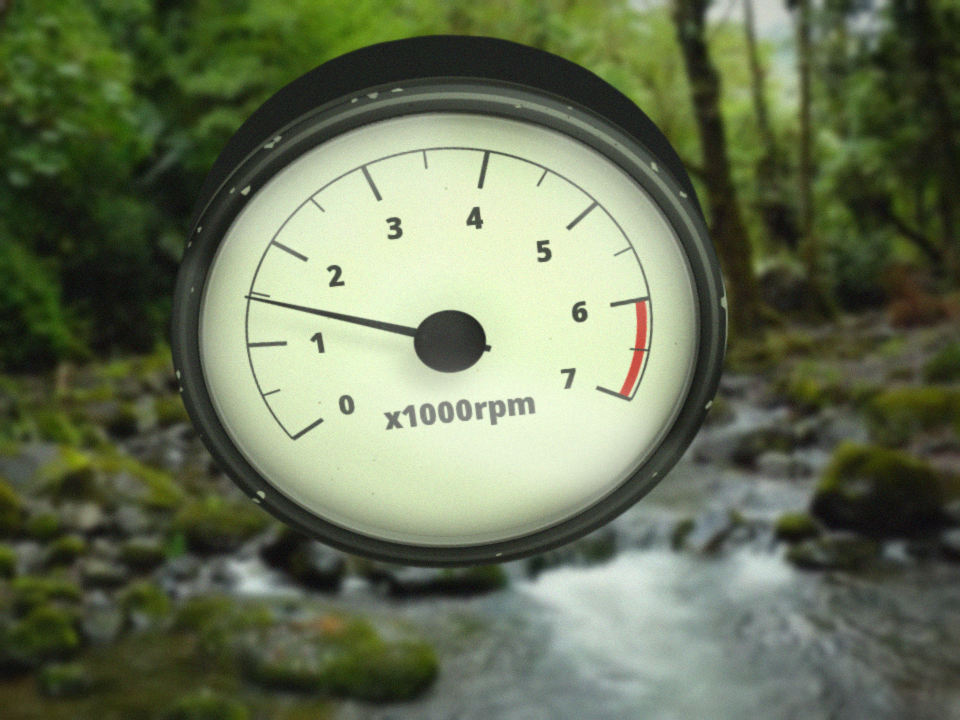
1500; rpm
